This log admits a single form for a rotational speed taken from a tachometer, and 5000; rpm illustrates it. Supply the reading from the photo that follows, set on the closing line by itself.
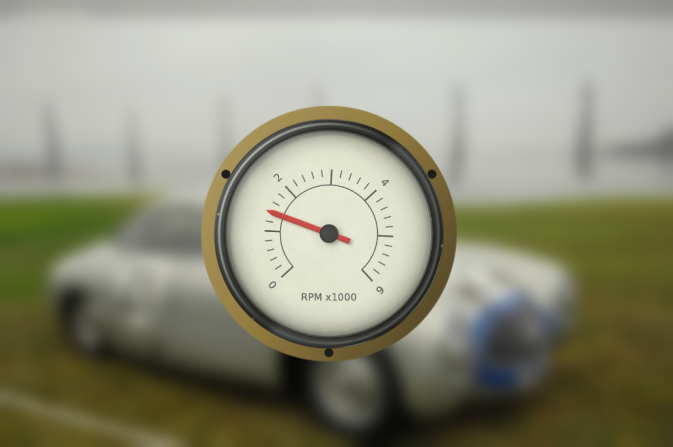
1400; rpm
